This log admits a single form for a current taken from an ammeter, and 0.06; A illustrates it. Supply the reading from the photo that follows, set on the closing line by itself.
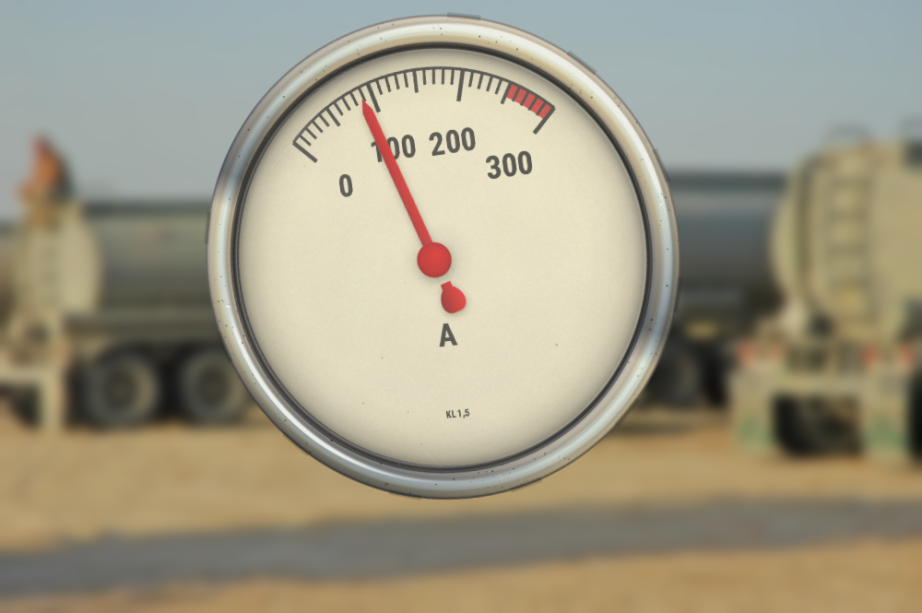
90; A
